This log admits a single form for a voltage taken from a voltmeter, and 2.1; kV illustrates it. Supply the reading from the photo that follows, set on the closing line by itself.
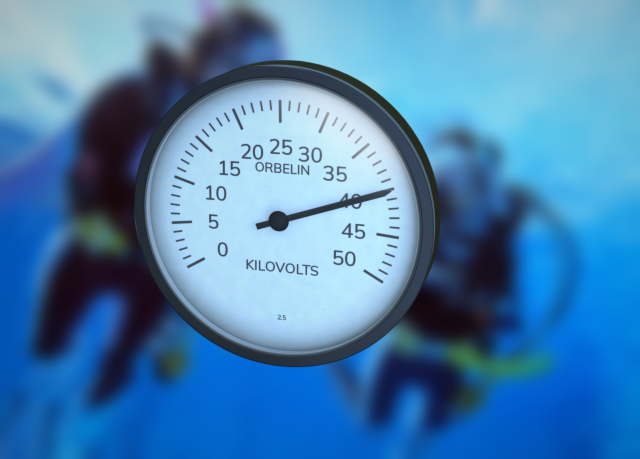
40; kV
